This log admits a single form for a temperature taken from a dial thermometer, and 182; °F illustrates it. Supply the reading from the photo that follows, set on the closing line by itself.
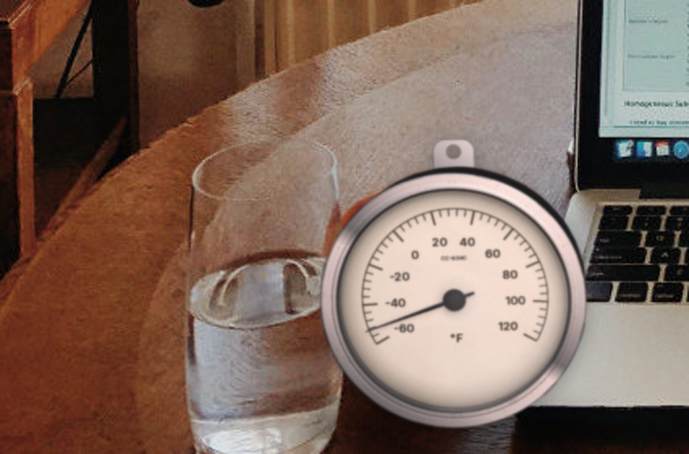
-52; °F
